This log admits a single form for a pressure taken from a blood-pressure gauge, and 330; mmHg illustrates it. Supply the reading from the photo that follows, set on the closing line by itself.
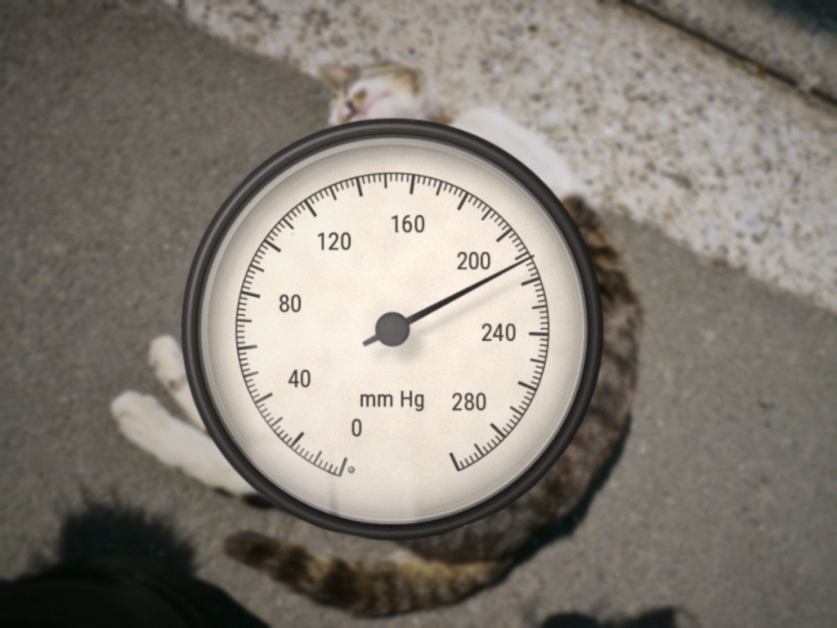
212; mmHg
